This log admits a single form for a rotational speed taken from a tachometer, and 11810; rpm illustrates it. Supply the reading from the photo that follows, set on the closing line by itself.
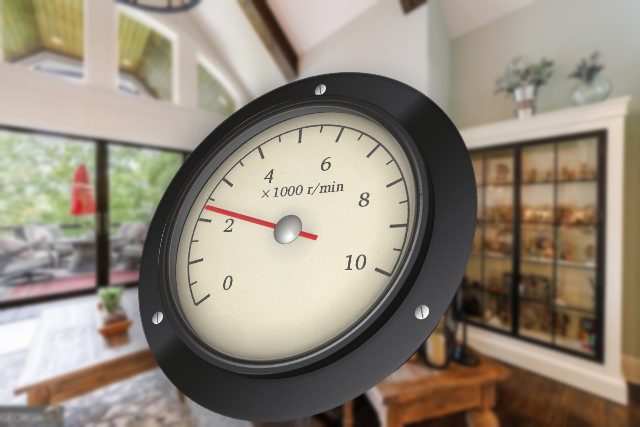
2250; rpm
